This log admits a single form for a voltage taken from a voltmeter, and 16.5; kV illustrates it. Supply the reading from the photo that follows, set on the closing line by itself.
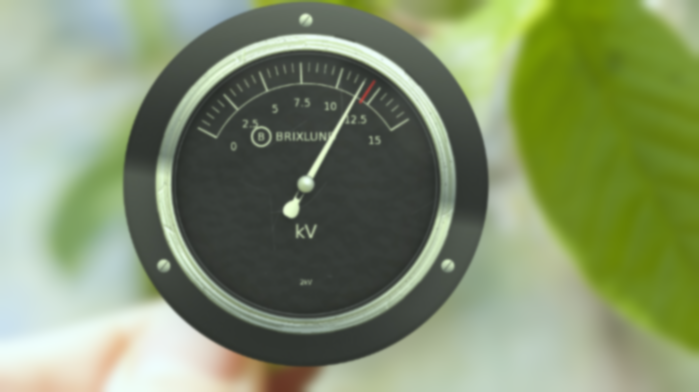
11.5; kV
